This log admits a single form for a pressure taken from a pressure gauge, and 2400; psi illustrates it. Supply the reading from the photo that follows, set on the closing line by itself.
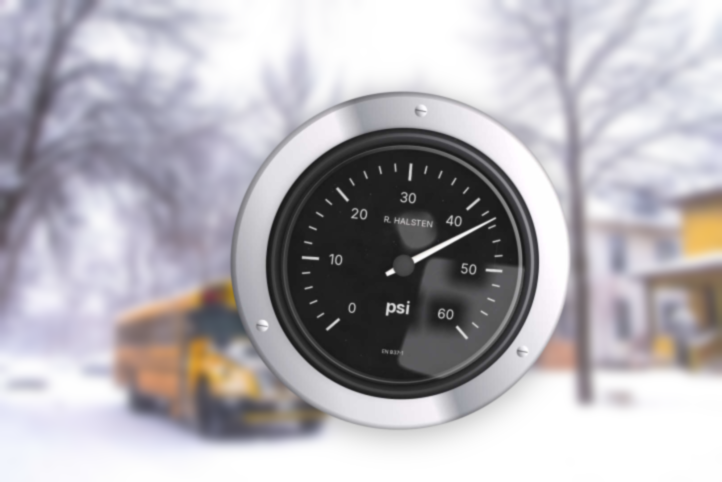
43; psi
